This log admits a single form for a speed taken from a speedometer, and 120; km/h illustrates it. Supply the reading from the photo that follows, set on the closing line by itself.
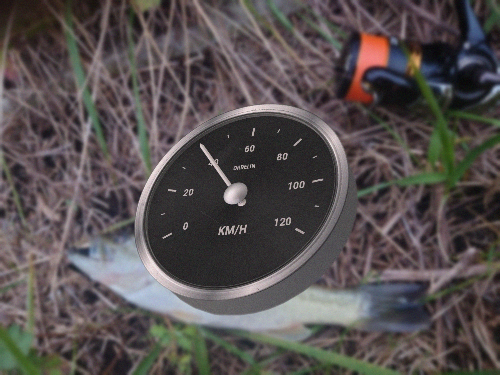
40; km/h
